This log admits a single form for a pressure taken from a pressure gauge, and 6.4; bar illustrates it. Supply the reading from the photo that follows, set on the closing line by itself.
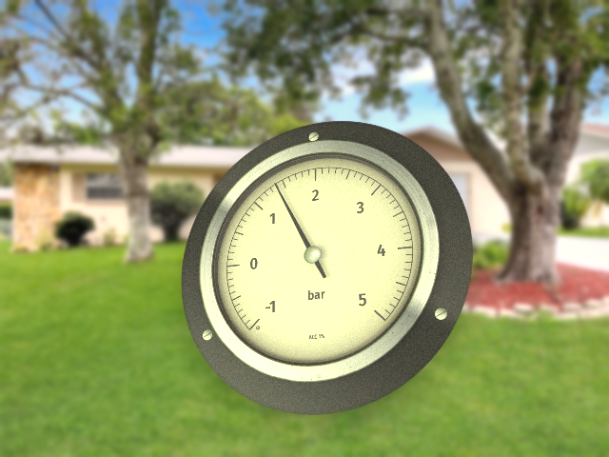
1.4; bar
